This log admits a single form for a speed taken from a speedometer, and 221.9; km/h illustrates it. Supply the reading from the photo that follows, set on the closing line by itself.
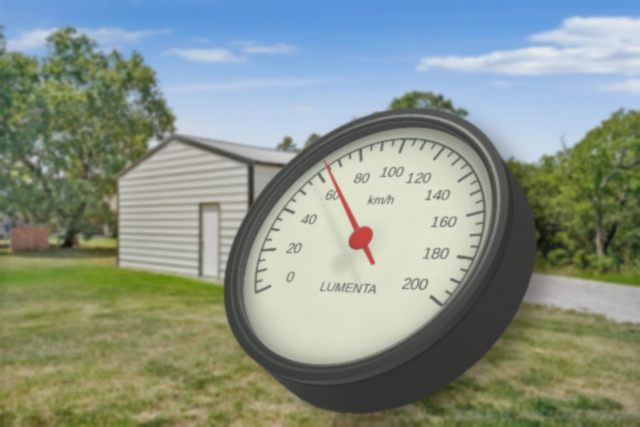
65; km/h
